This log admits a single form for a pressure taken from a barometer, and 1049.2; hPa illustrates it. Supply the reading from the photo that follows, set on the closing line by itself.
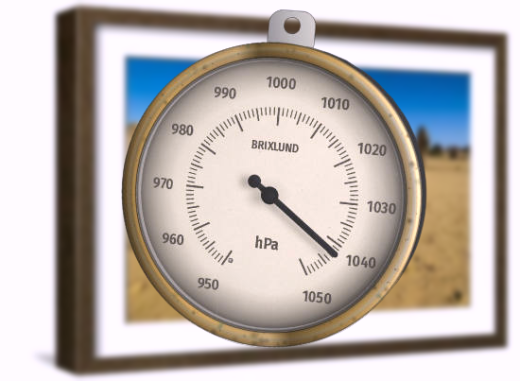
1042; hPa
